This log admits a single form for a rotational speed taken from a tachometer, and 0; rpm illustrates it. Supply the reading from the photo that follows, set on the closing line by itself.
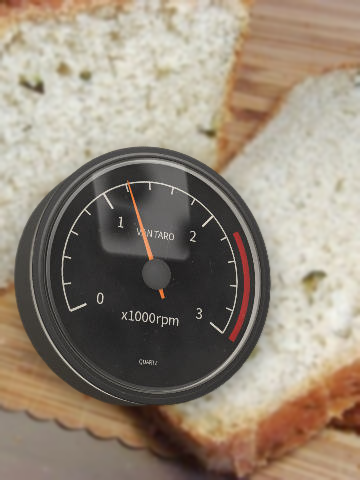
1200; rpm
